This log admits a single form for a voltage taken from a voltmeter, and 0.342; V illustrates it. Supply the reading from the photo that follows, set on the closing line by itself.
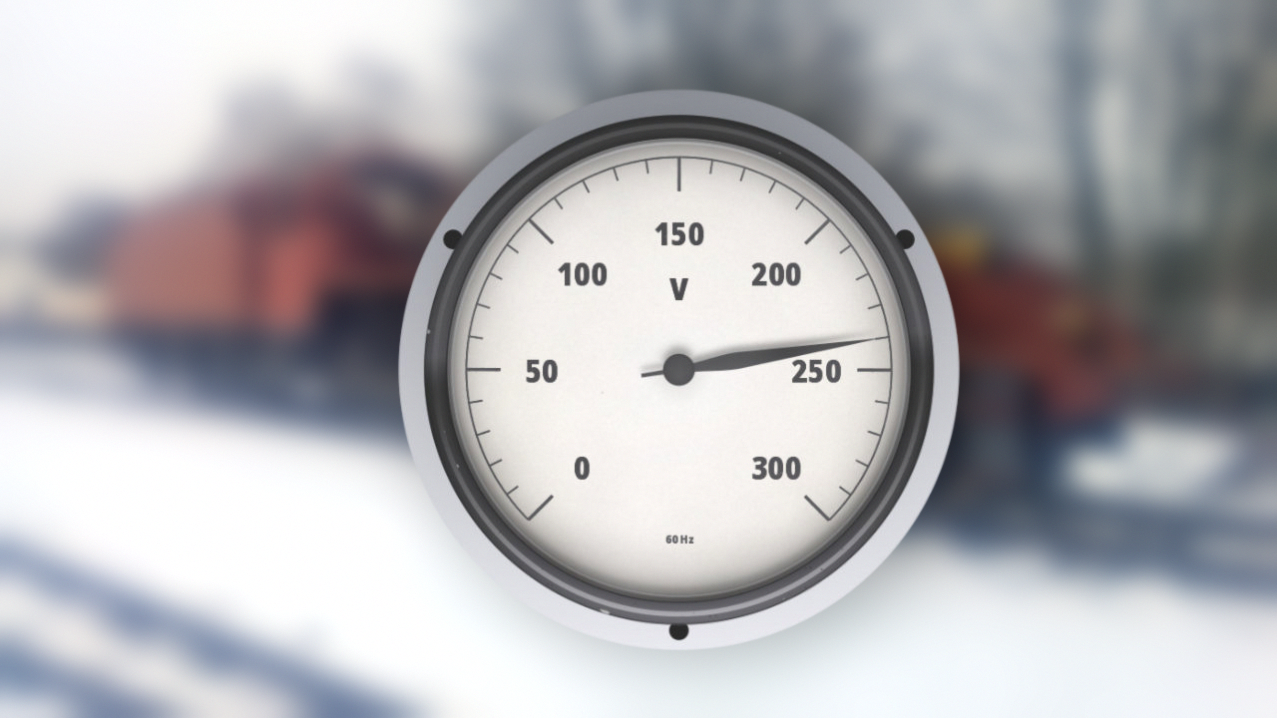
240; V
